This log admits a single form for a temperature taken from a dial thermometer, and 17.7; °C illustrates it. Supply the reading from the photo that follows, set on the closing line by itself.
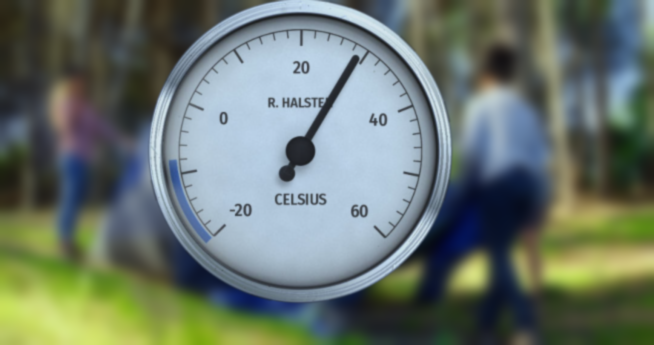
29; °C
